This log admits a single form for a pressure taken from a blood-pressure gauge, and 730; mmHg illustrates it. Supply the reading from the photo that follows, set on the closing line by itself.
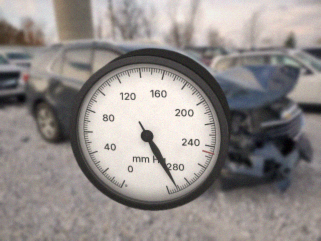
290; mmHg
